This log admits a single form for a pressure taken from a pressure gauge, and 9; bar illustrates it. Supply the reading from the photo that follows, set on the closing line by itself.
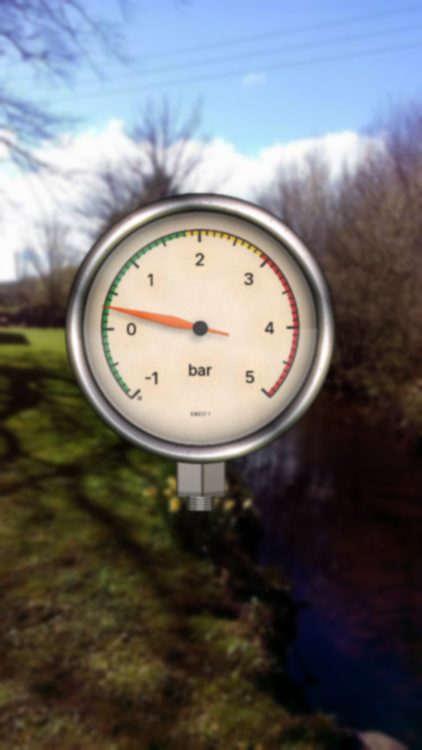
0.3; bar
